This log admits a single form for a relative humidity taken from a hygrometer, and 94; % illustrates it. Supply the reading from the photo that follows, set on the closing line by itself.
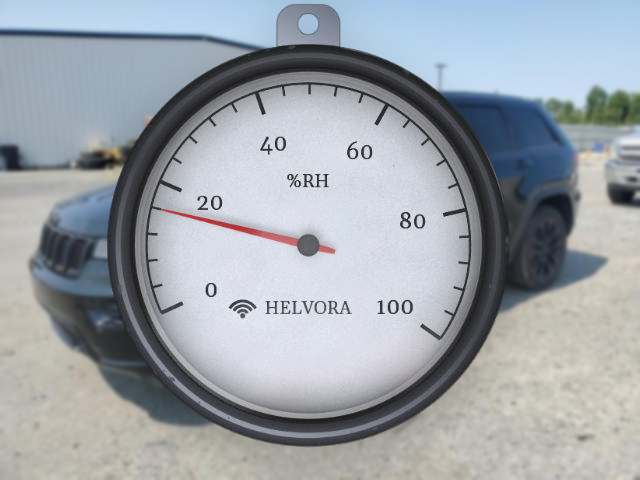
16; %
